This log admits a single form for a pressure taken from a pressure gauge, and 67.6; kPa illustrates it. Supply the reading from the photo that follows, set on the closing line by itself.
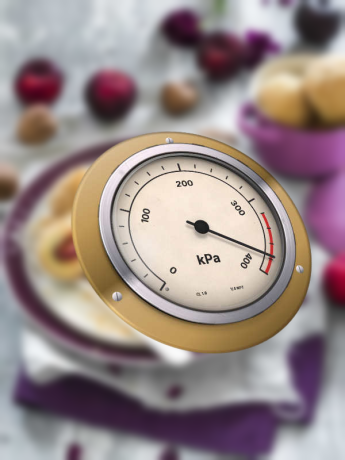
380; kPa
